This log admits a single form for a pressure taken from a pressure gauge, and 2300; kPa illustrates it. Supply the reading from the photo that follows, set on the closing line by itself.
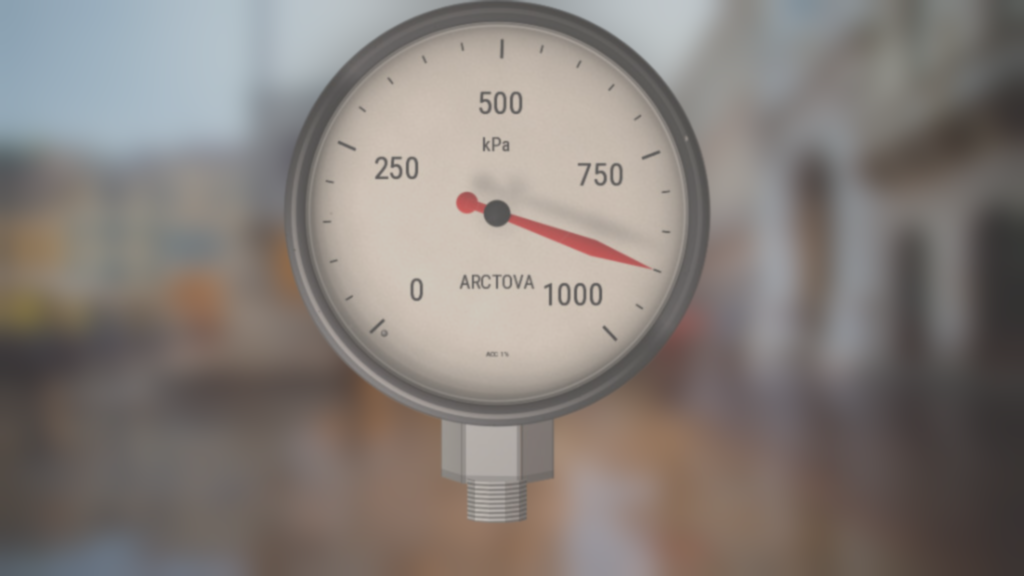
900; kPa
